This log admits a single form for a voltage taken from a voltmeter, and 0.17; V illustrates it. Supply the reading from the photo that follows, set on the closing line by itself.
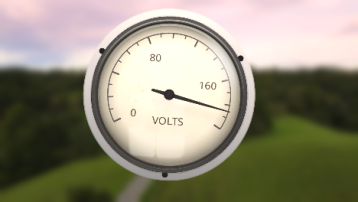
185; V
